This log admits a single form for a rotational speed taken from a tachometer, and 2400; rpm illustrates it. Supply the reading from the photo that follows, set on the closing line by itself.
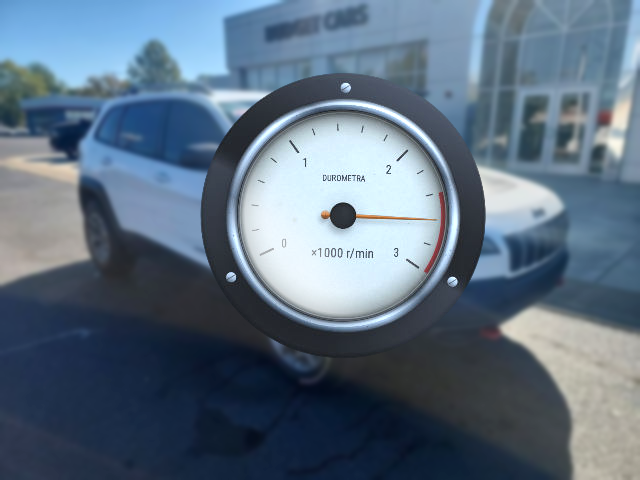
2600; rpm
